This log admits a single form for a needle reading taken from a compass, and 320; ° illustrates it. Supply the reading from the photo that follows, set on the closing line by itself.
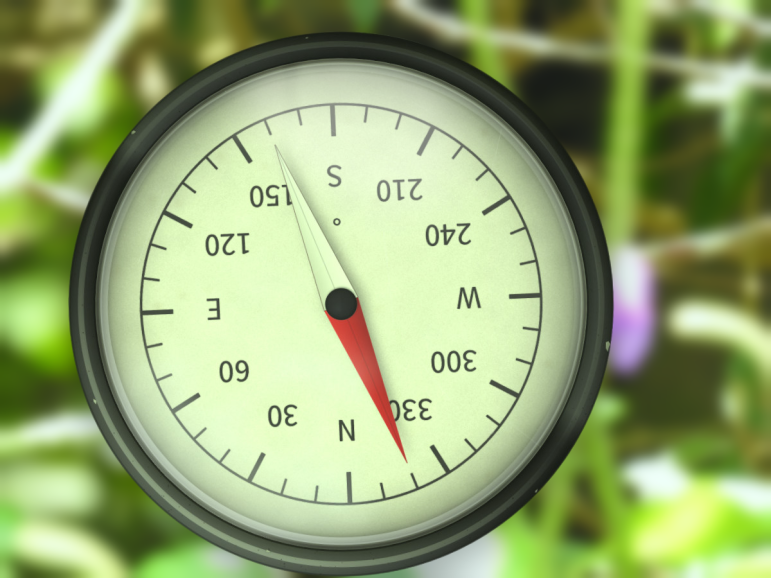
340; °
